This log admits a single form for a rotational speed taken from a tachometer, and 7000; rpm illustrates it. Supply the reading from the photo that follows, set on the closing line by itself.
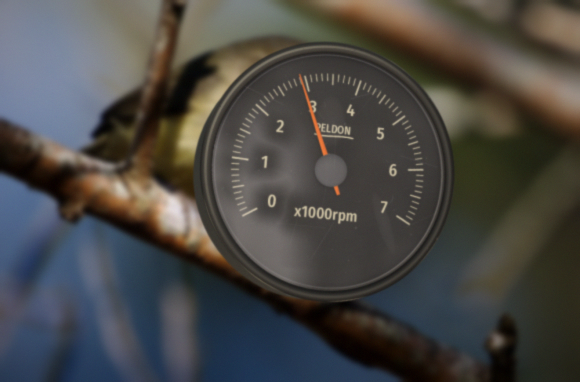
2900; rpm
